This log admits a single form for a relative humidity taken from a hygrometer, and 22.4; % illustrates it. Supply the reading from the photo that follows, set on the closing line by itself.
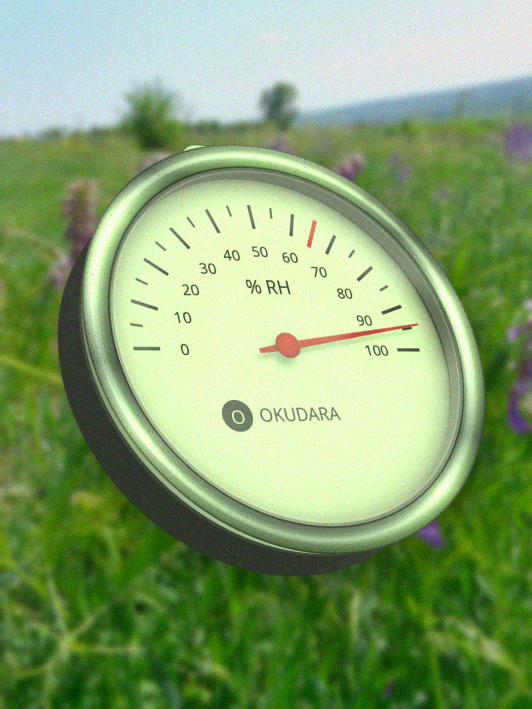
95; %
